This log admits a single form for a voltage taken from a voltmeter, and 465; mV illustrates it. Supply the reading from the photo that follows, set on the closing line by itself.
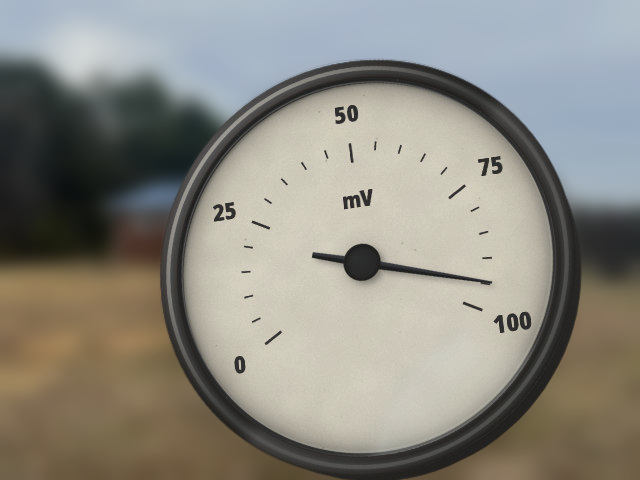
95; mV
